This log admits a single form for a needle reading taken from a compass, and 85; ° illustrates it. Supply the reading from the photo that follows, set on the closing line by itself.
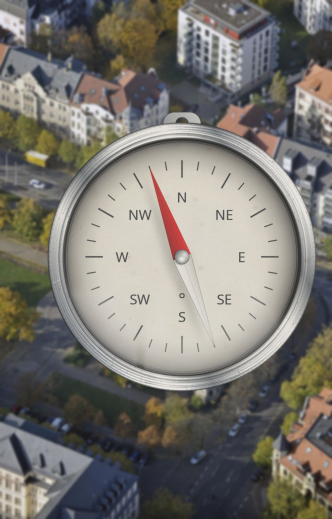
340; °
